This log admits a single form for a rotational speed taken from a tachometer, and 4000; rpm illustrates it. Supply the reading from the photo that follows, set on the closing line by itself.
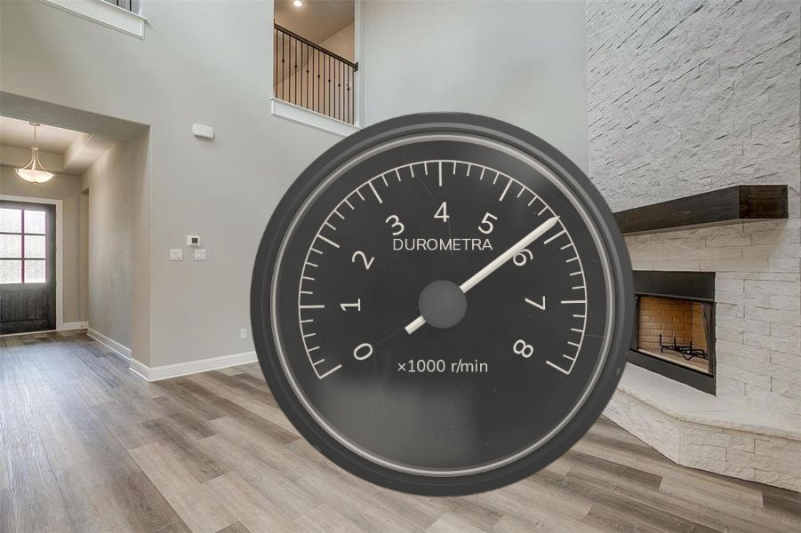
5800; rpm
